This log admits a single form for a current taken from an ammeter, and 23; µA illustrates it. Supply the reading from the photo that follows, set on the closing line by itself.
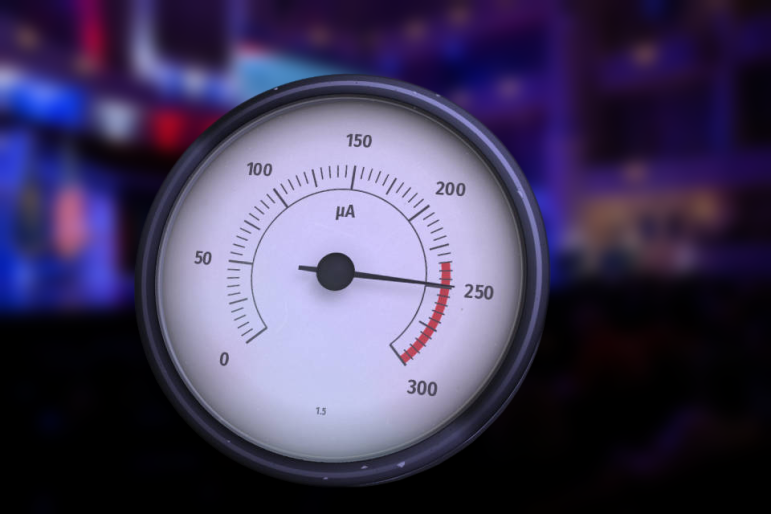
250; µA
